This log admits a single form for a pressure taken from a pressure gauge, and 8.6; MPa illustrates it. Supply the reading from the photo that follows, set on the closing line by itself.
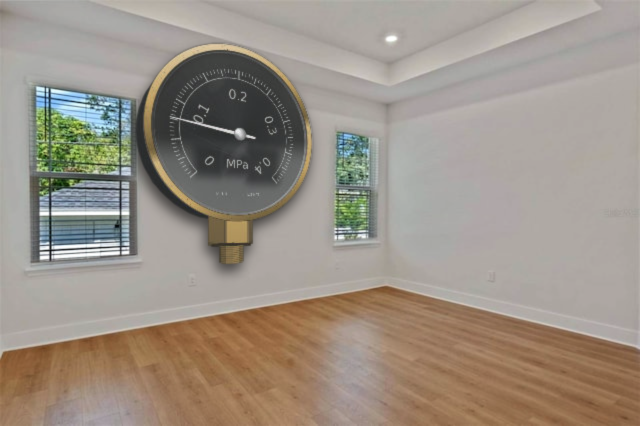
0.075; MPa
